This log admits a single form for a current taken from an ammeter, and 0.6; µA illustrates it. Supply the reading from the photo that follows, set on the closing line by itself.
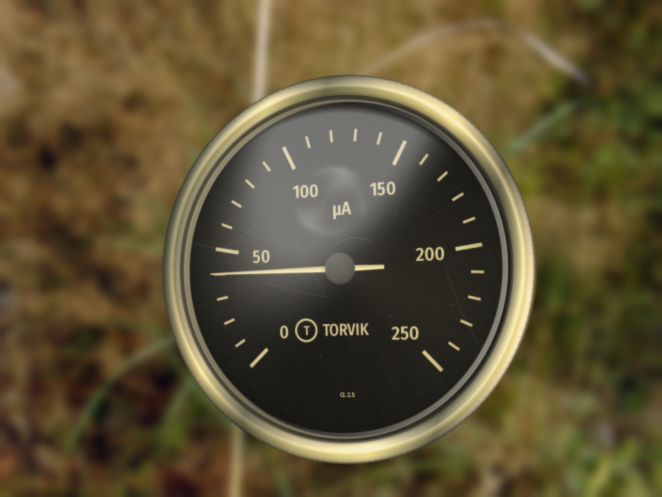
40; µA
